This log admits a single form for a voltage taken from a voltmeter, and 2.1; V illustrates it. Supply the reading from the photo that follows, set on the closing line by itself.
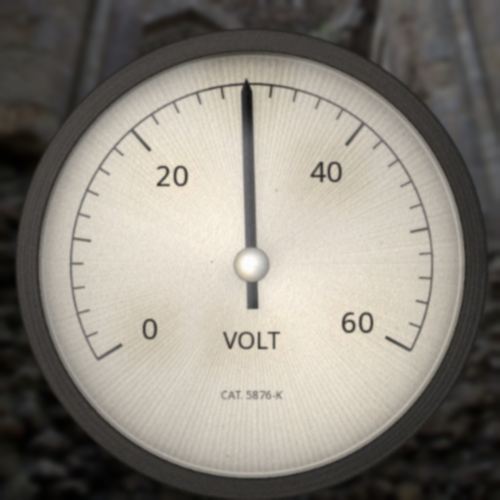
30; V
